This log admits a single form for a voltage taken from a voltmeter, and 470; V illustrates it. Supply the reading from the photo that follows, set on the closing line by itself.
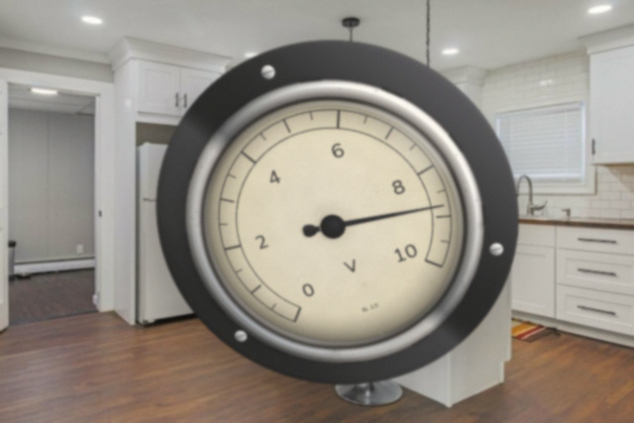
8.75; V
